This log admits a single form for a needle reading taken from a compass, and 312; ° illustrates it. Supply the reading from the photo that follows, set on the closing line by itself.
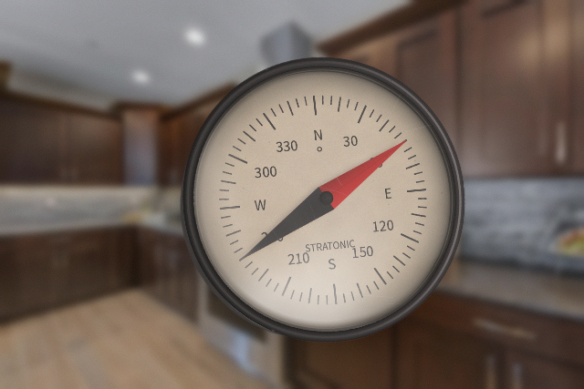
60; °
